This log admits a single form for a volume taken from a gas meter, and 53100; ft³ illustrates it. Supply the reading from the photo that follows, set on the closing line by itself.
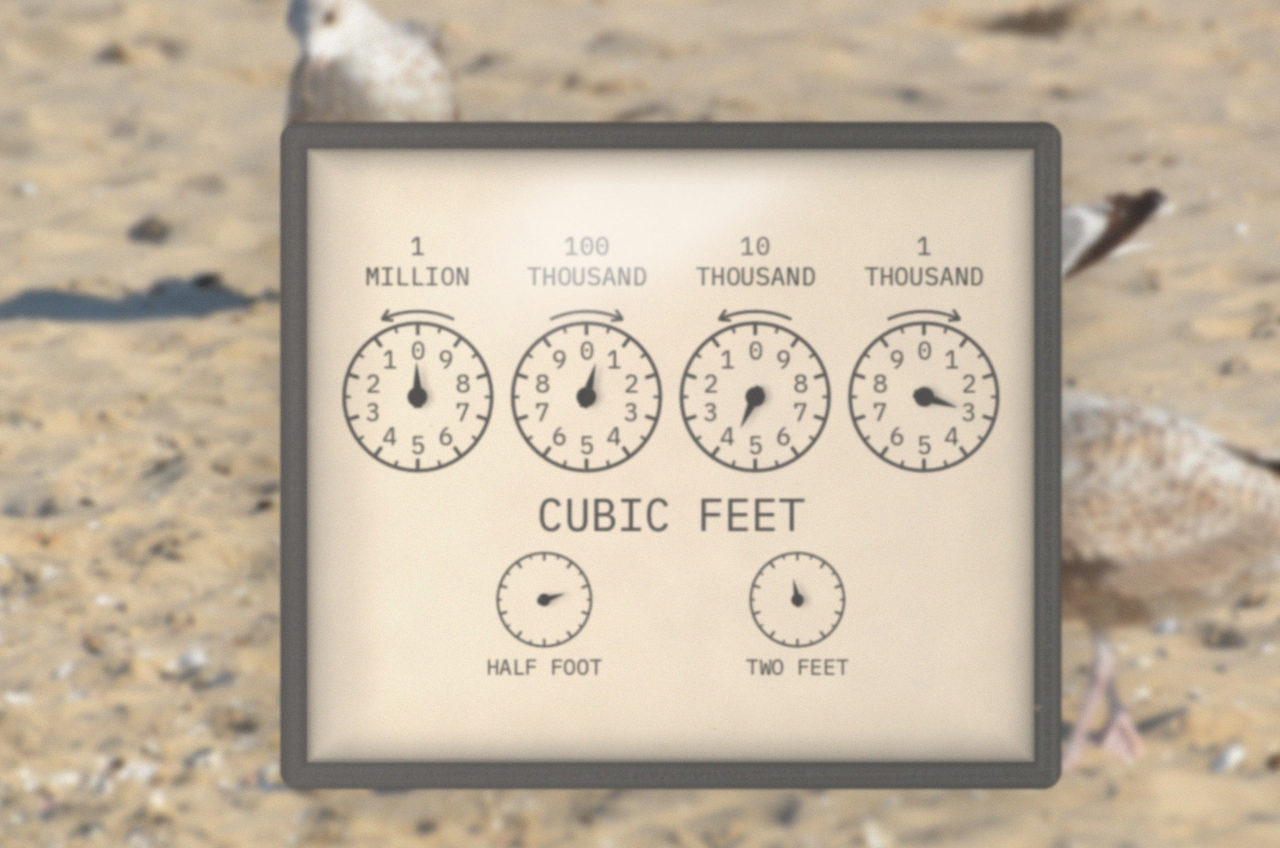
4300; ft³
